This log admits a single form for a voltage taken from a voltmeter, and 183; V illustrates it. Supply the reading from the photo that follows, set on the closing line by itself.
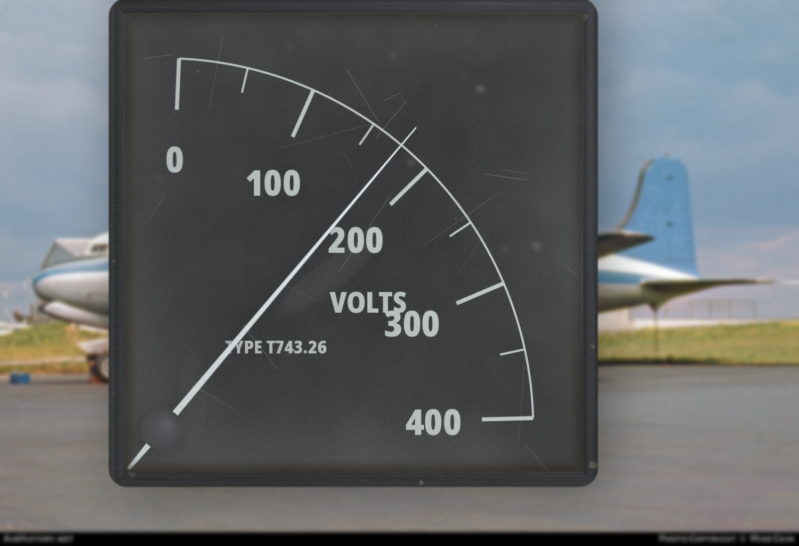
175; V
